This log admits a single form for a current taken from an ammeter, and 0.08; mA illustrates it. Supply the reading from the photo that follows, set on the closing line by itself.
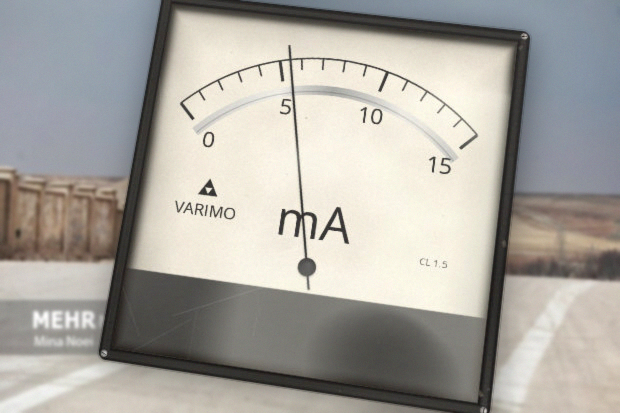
5.5; mA
